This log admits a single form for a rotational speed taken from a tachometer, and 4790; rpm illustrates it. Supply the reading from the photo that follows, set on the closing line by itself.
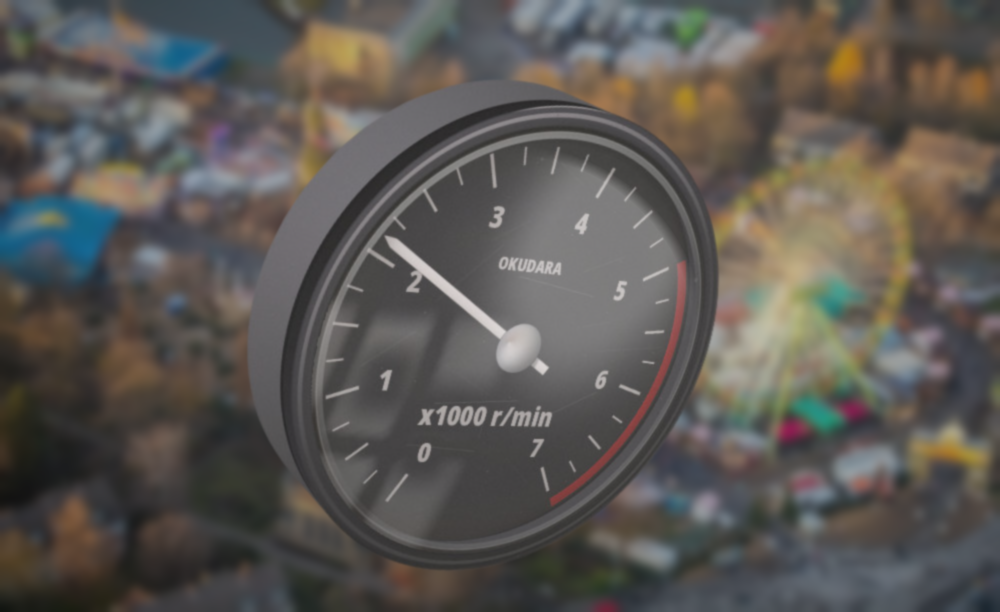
2125; rpm
